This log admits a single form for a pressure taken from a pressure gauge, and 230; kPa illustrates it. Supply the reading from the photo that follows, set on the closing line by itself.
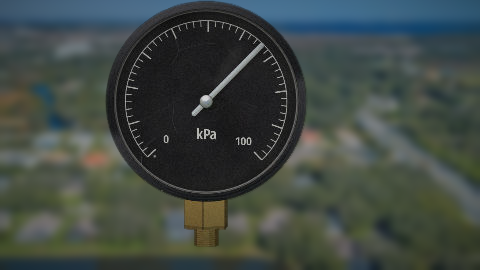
66; kPa
